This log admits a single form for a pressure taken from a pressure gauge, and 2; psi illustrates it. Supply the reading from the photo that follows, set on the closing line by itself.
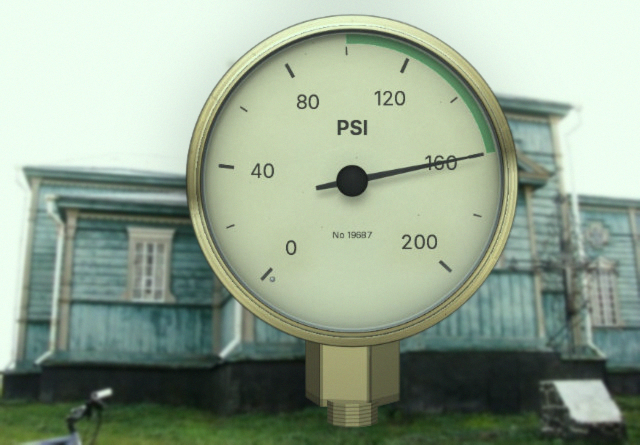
160; psi
